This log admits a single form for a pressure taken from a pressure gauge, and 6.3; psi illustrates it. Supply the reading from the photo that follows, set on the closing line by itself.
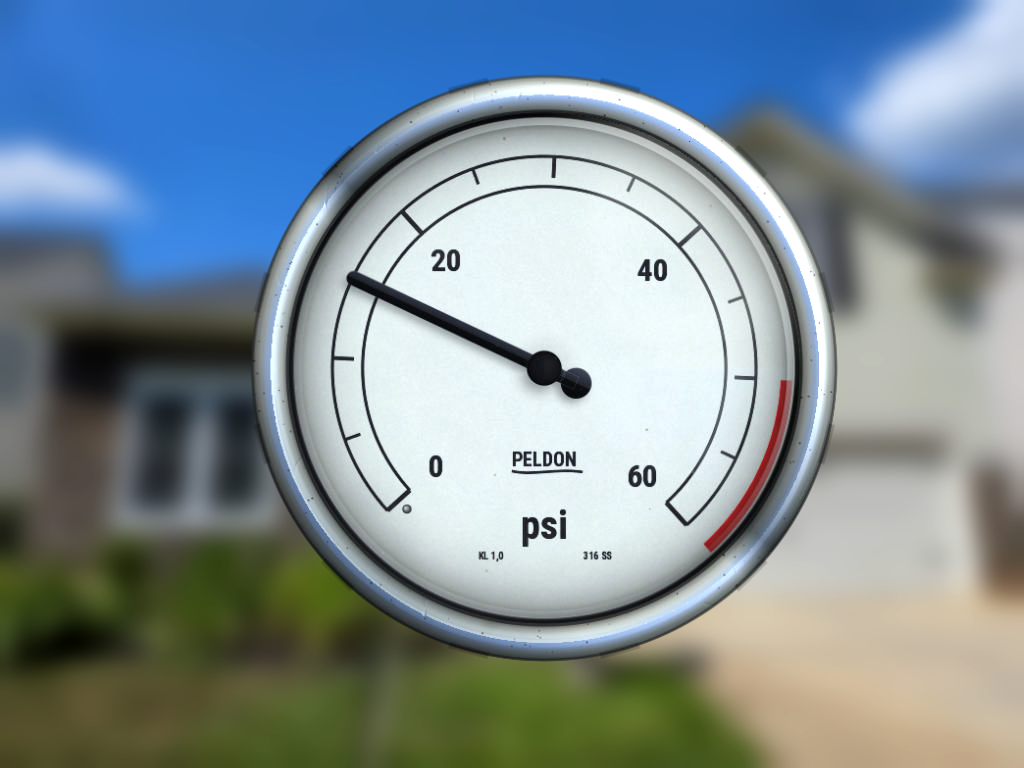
15; psi
